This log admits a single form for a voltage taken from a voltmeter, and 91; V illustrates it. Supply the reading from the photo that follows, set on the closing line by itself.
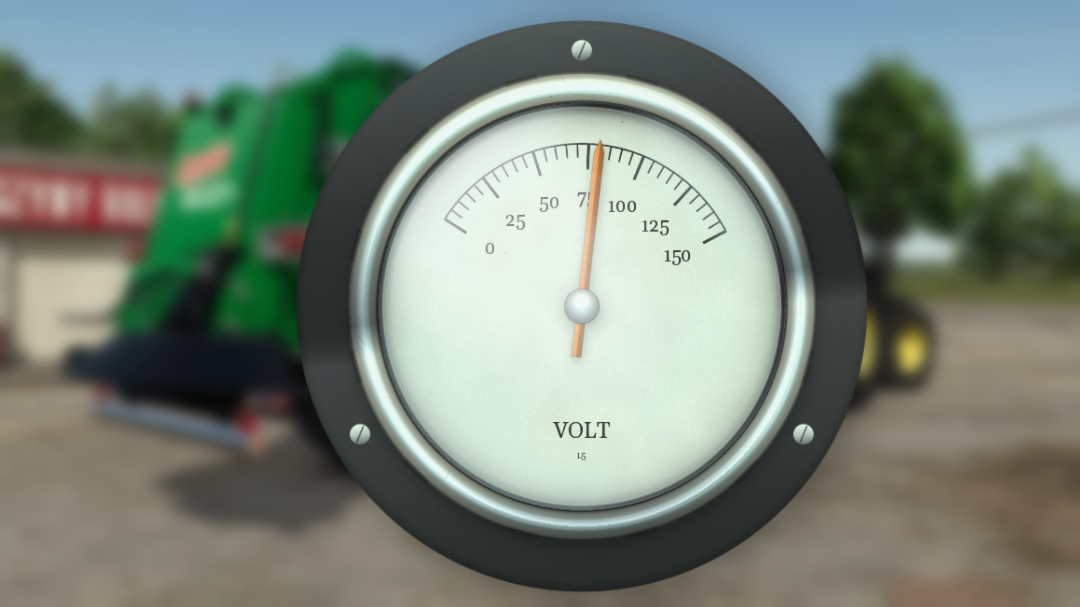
80; V
